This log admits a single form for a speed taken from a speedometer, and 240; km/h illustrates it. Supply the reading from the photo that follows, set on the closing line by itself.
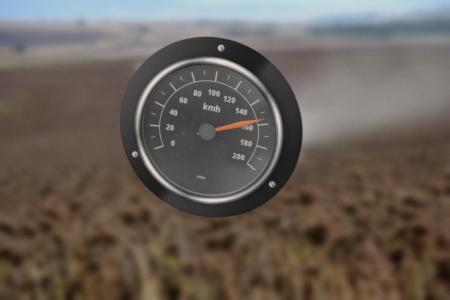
155; km/h
